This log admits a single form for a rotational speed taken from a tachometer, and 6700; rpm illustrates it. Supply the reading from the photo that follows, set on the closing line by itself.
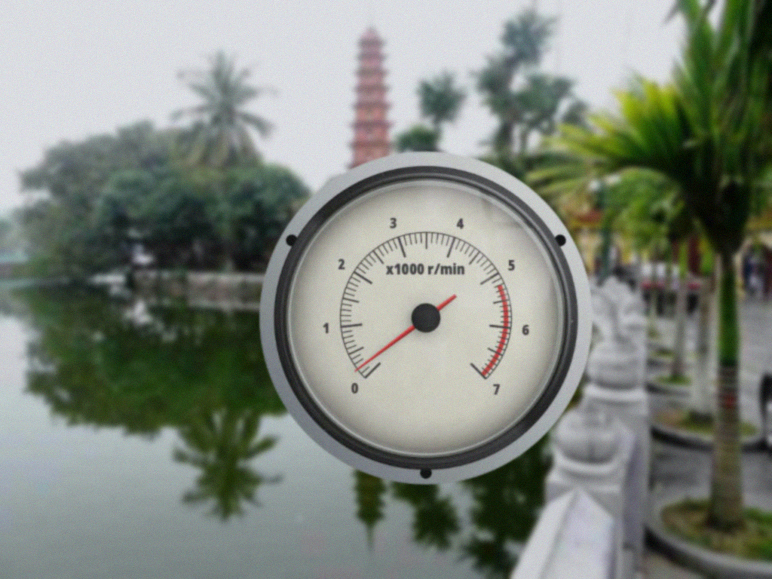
200; rpm
